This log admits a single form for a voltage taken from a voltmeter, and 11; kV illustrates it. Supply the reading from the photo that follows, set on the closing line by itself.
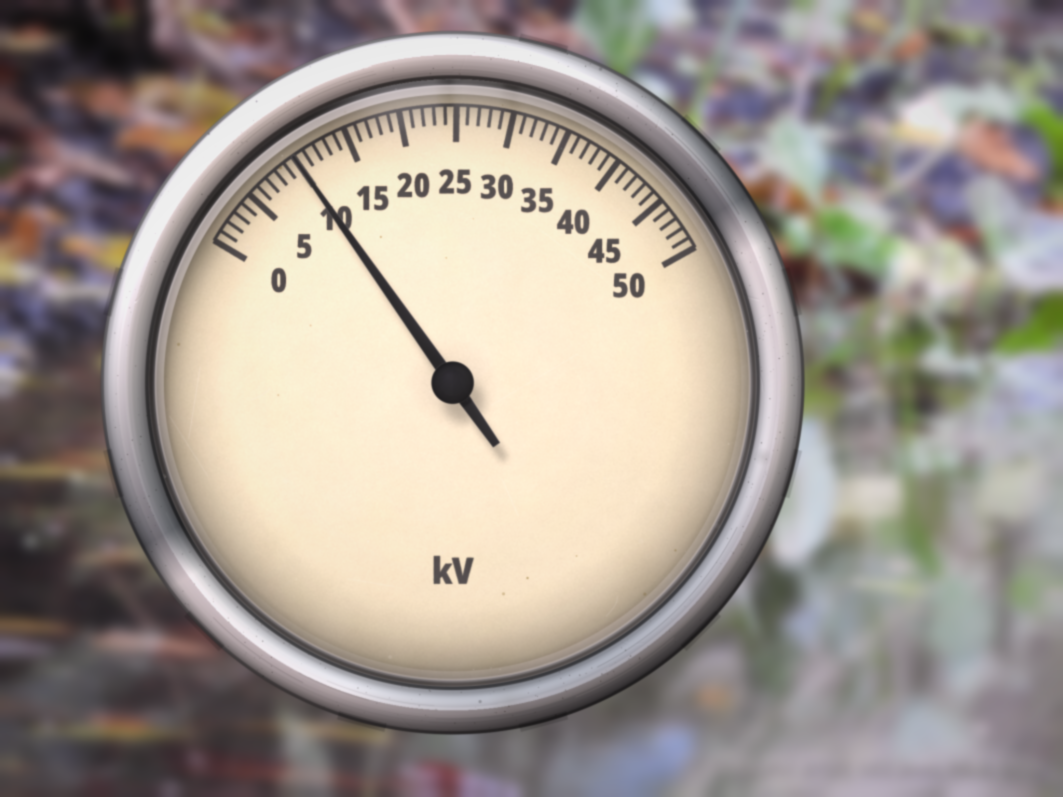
10; kV
